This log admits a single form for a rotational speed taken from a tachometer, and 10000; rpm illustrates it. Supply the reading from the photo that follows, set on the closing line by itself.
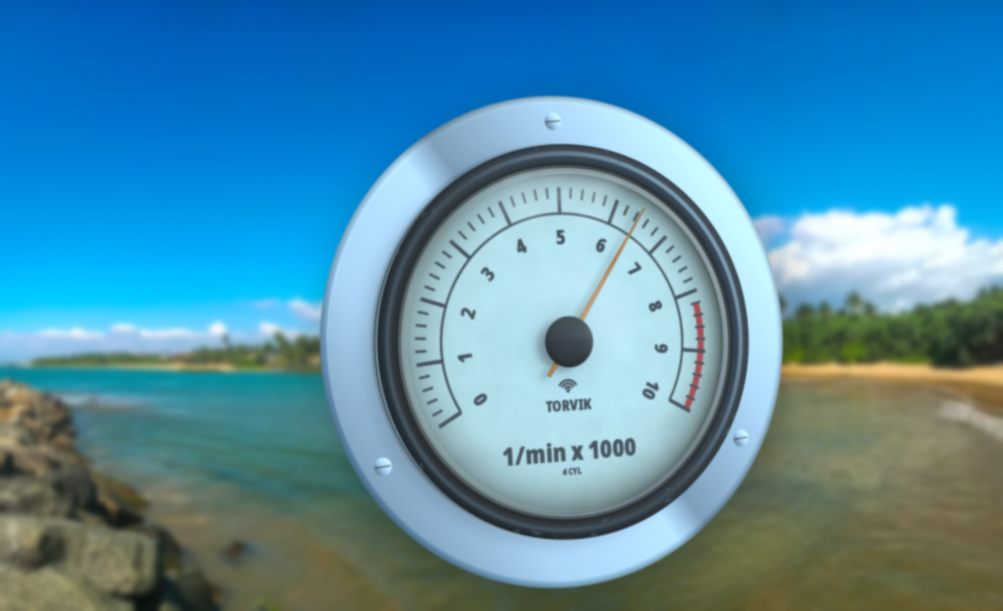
6400; rpm
